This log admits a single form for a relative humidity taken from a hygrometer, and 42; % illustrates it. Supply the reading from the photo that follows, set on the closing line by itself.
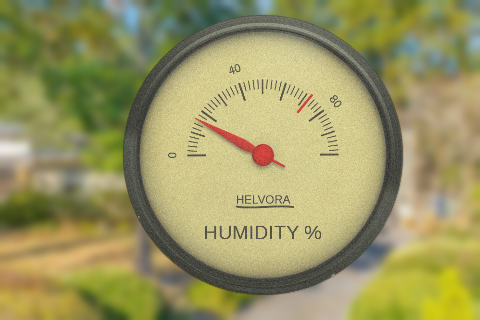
16; %
